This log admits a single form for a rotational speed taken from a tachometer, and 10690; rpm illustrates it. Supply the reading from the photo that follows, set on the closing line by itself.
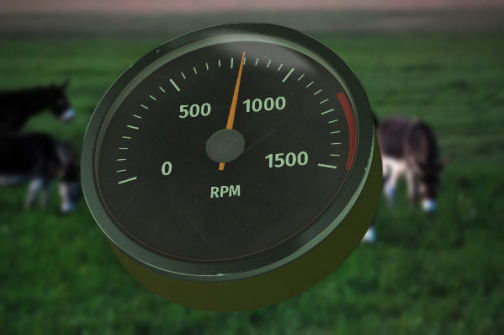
800; rpm
